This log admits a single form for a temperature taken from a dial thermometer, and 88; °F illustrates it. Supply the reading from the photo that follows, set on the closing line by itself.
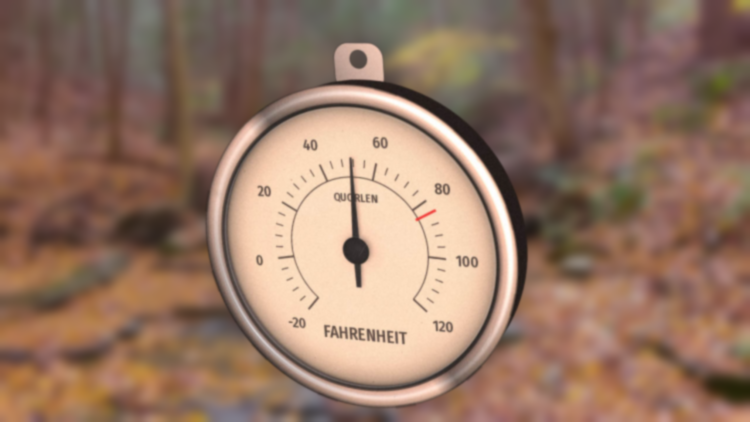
52; °F
